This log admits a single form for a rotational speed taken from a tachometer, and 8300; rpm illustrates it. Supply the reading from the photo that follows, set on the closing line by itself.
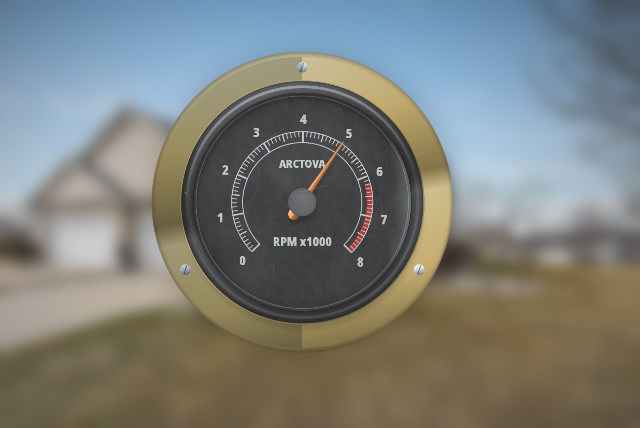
5000; rpm
